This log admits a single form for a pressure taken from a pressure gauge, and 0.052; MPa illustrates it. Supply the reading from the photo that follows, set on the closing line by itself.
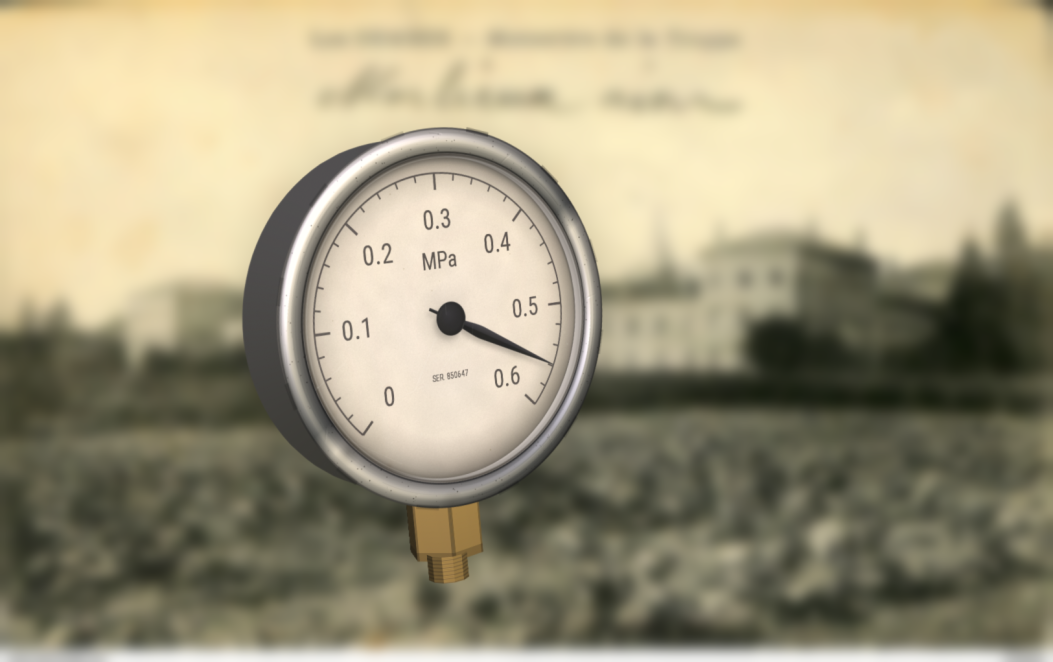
0.56; MPa
